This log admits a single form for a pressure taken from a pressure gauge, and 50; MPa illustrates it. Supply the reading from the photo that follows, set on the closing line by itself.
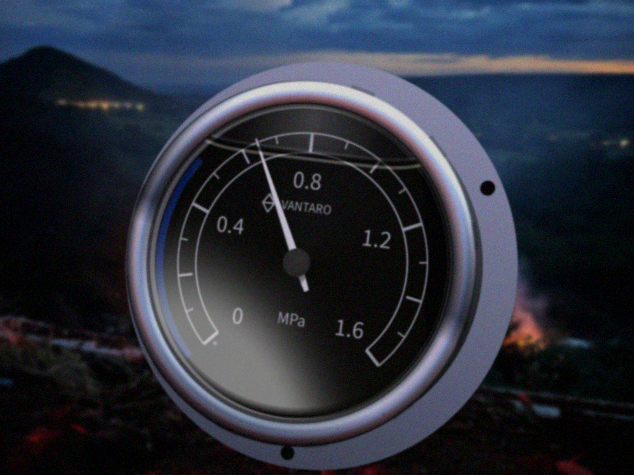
0.65; MPa
